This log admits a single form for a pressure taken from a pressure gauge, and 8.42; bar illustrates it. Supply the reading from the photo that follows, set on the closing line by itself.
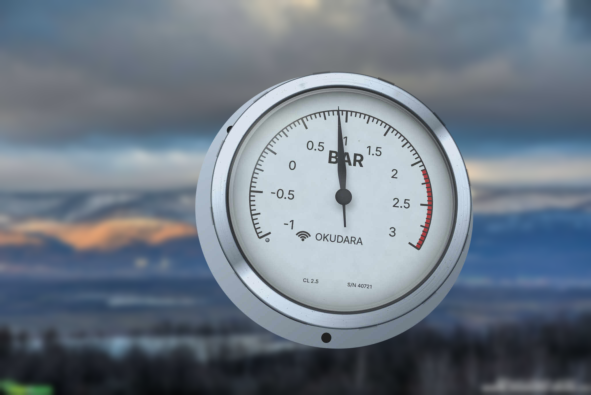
0.9; bar
